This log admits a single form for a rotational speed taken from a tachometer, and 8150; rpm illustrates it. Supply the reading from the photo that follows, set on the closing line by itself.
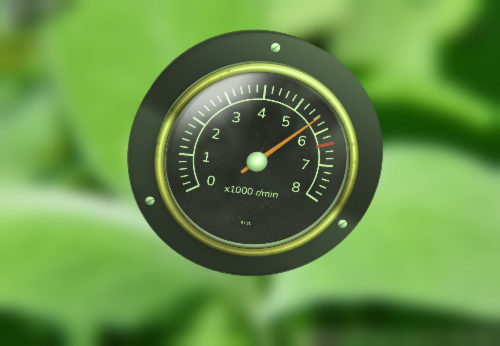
5600; rpm
